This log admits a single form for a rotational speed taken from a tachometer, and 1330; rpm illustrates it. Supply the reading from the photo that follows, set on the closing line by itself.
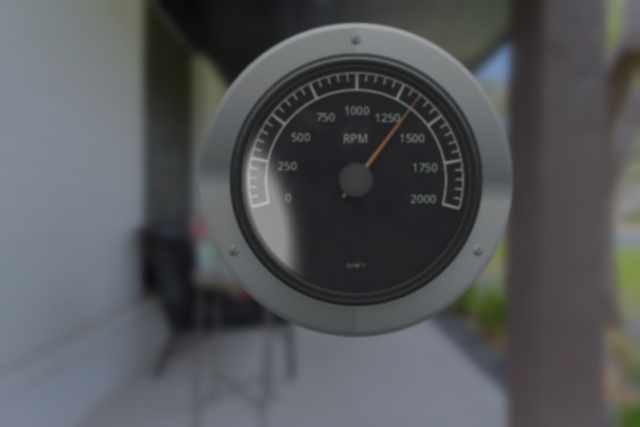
1350; rpm
